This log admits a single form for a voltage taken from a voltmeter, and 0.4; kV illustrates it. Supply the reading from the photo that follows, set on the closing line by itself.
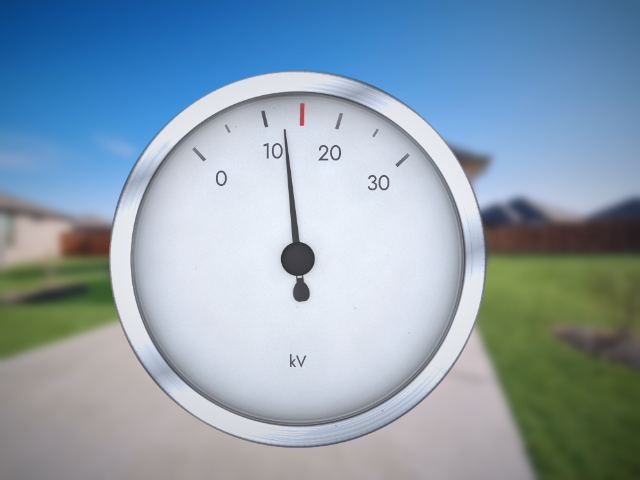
12.5; kV
